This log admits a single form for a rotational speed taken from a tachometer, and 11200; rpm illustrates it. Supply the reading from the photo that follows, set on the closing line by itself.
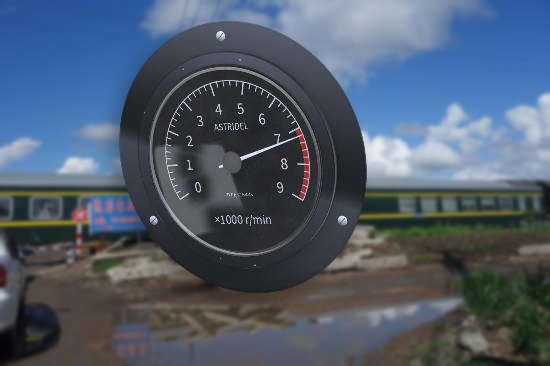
7200; rpm
